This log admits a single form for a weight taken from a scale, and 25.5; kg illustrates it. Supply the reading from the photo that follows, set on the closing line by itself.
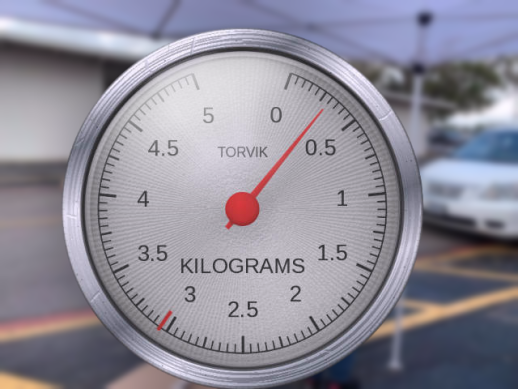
0.3; kg
